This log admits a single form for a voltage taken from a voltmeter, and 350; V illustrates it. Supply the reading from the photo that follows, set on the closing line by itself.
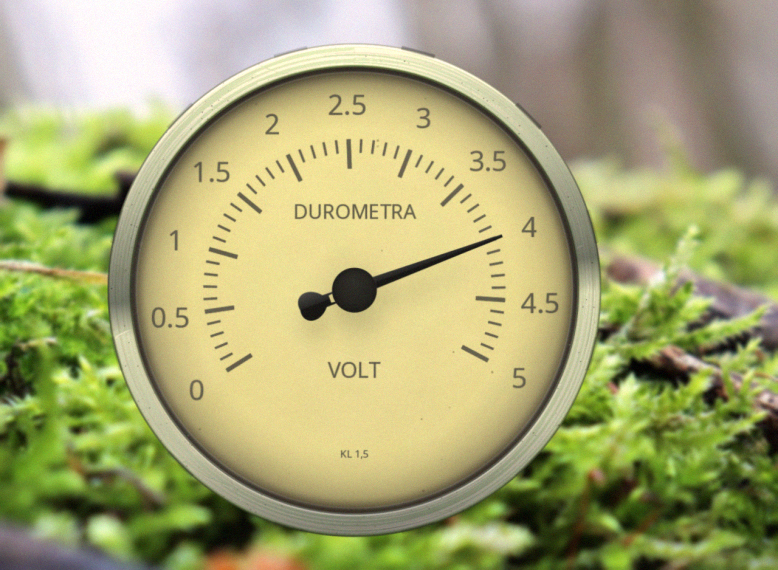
4; V
